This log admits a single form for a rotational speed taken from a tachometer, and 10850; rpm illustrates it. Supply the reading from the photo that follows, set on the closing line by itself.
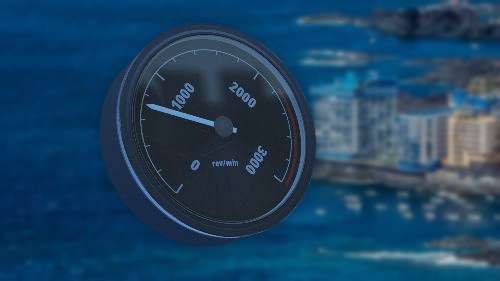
700; rpm
